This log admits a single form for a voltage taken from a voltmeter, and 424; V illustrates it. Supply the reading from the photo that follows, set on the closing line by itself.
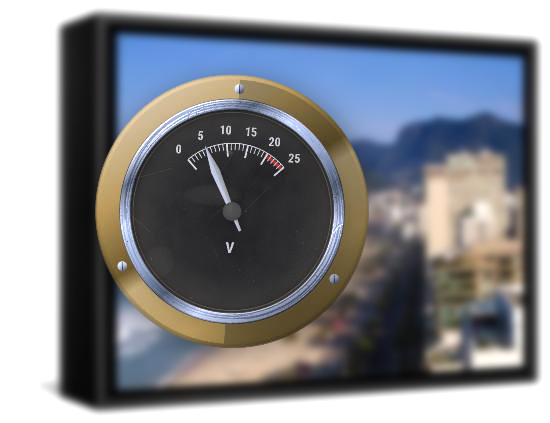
5; V
